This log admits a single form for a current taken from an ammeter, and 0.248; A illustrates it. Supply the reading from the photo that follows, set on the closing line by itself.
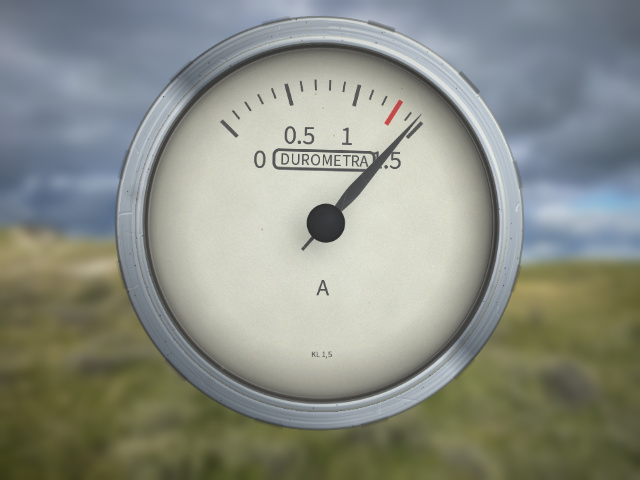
1.45; A
